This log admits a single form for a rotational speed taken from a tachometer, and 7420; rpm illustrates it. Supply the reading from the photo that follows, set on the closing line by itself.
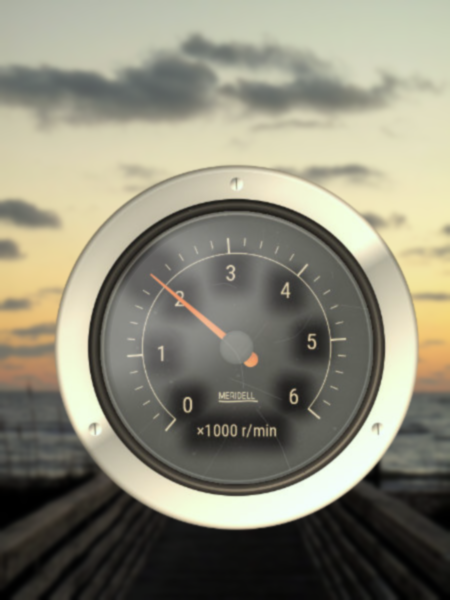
2000; rpm
